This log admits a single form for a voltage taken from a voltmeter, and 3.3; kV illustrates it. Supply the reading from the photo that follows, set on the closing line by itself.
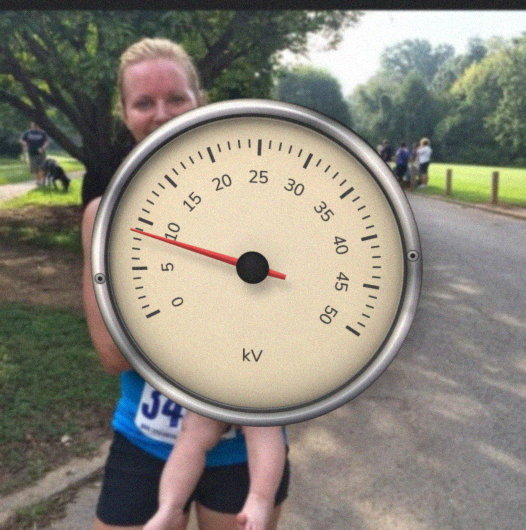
9; kV
